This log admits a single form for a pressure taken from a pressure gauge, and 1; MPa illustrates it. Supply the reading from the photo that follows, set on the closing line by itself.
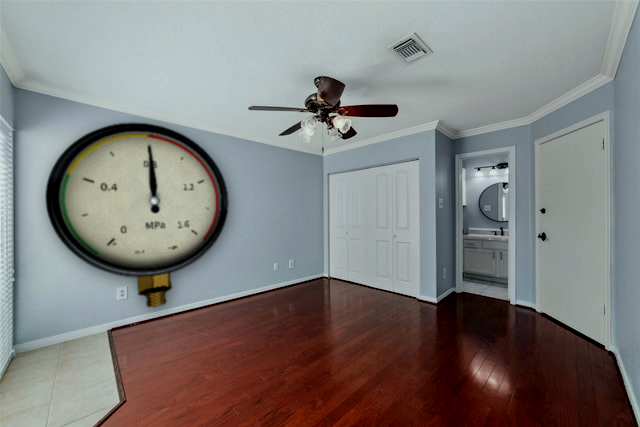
0.8; MPa
